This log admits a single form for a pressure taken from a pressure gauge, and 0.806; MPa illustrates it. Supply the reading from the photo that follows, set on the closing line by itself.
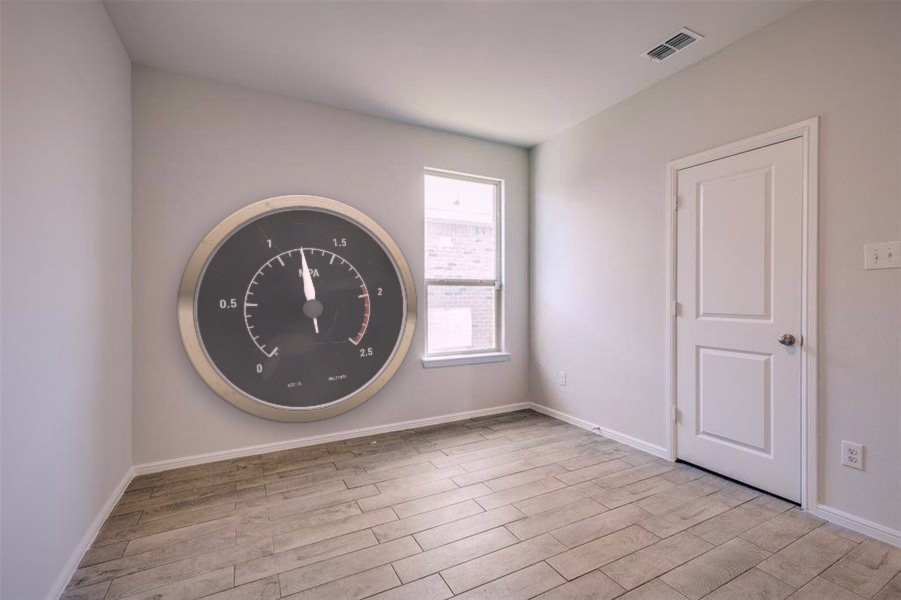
1.2; MPa
